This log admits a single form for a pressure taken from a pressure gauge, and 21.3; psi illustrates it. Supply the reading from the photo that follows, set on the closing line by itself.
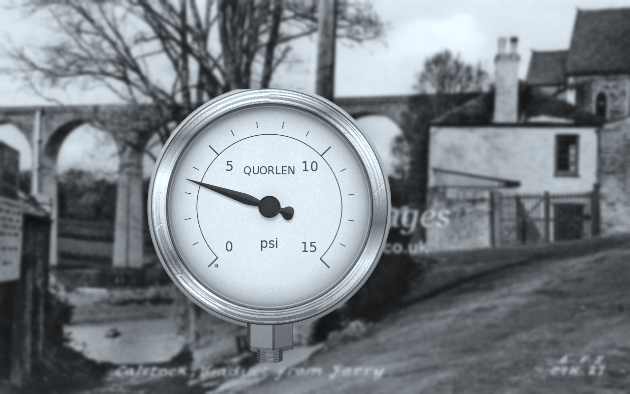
3.5; psi
